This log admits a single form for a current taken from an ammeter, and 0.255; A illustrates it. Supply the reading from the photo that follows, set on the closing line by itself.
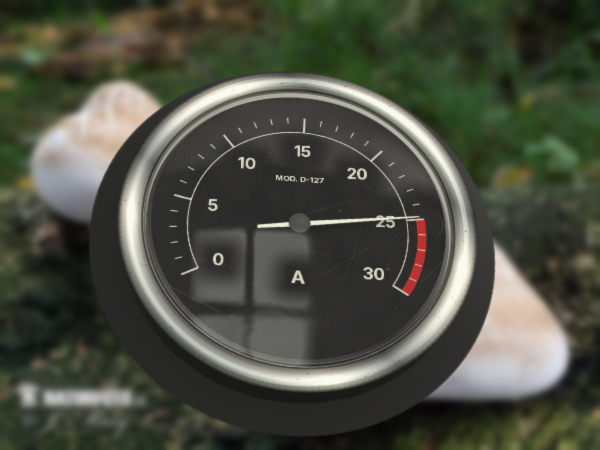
25; A
